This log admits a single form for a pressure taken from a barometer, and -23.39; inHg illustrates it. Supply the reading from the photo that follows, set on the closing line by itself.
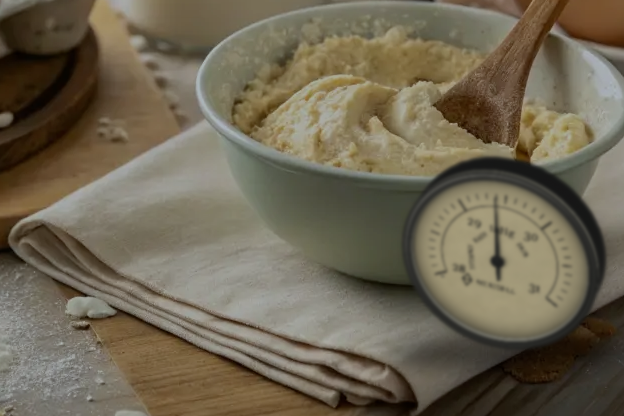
29.4; inHg
